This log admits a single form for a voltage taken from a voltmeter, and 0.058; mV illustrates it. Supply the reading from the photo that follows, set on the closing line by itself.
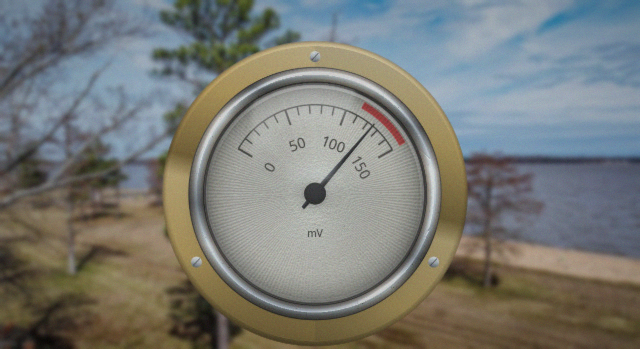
125; mV
